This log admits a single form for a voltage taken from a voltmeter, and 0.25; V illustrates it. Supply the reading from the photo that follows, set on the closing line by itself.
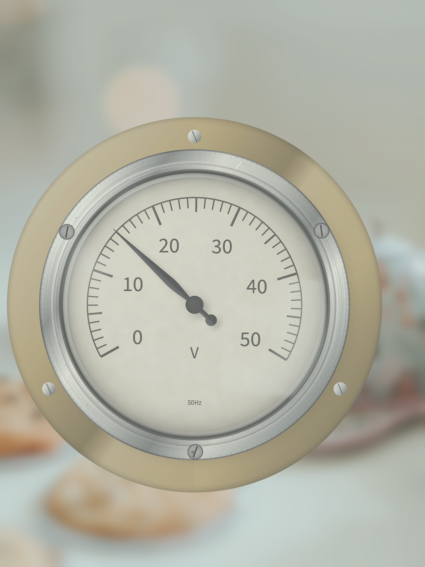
15; V
